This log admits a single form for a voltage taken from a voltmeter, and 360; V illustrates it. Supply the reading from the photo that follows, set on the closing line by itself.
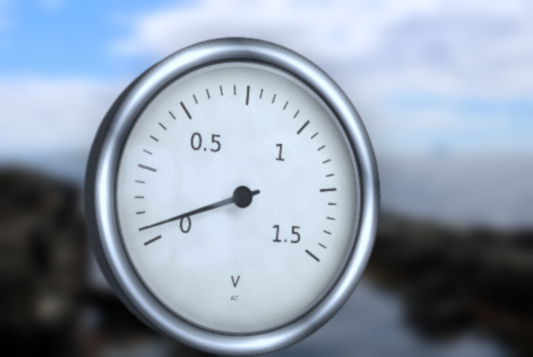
0.05; V
